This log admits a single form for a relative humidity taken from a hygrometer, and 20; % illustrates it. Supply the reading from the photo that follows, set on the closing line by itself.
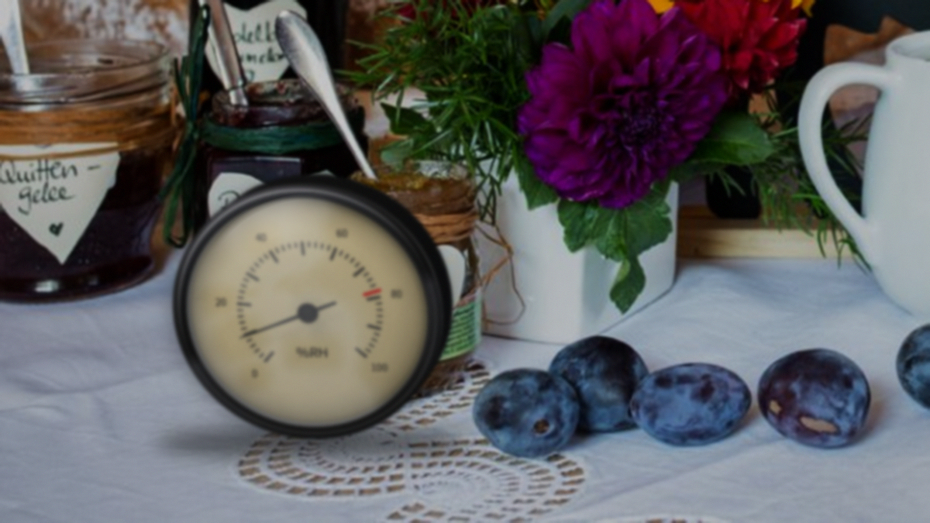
10; %
